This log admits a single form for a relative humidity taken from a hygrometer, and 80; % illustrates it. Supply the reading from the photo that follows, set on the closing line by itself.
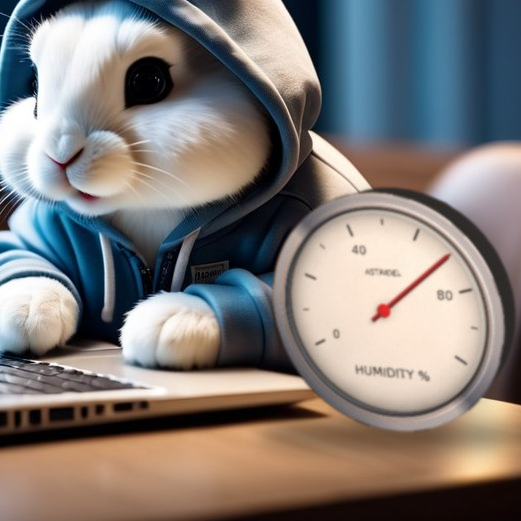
70; %
